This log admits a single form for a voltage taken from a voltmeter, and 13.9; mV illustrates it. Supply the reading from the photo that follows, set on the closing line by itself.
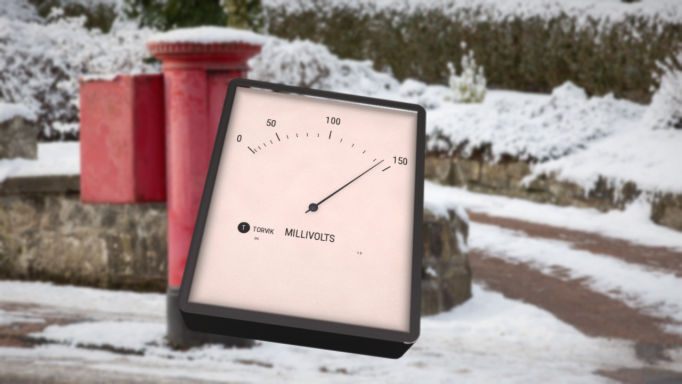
145; mV
